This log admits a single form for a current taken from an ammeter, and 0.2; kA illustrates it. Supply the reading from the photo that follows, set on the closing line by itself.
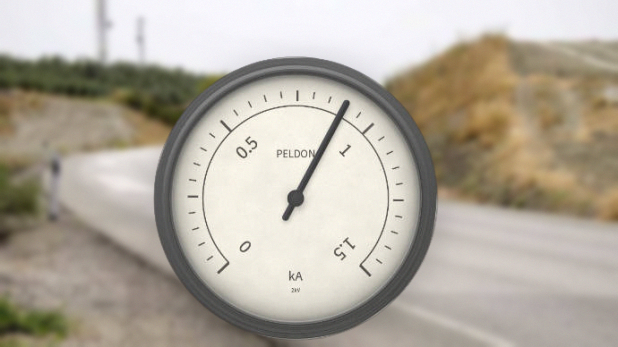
0.9; kA
